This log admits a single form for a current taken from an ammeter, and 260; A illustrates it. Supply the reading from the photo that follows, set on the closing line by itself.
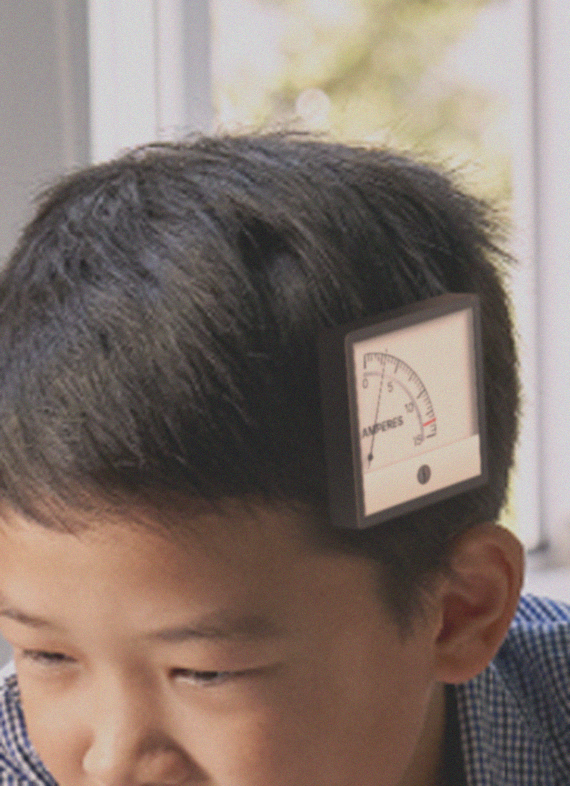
2.5; A
